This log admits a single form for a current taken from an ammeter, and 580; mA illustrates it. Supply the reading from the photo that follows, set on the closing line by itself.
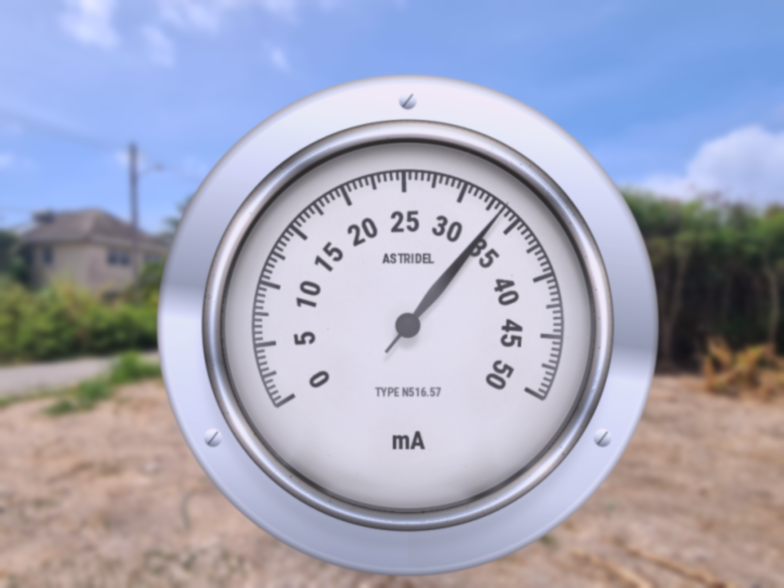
33.5; mA
